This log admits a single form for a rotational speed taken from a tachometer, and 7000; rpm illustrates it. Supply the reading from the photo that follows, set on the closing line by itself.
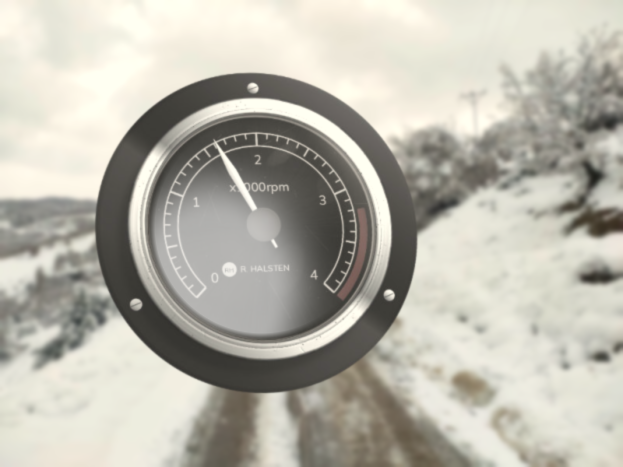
1600; rpm
